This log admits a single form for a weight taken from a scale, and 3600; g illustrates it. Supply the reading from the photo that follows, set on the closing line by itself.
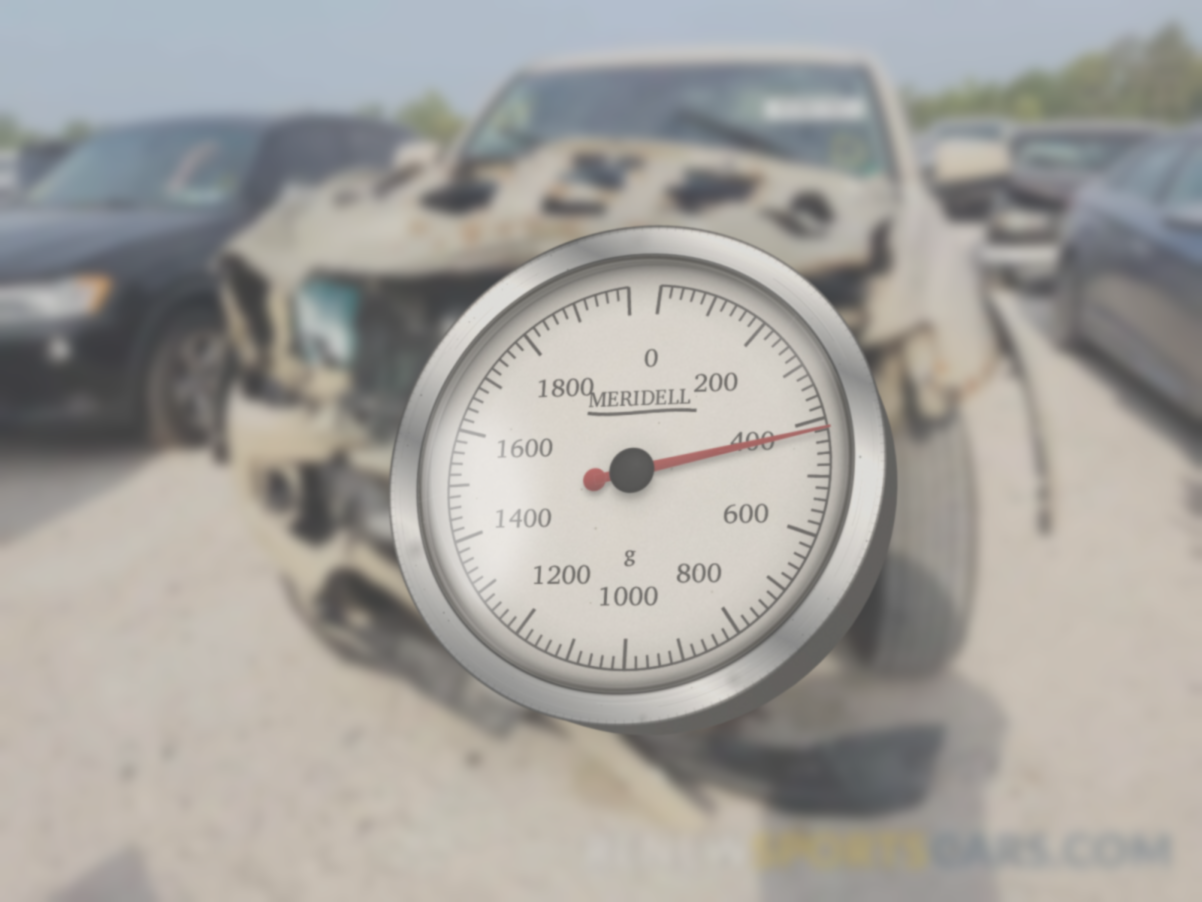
420; g
